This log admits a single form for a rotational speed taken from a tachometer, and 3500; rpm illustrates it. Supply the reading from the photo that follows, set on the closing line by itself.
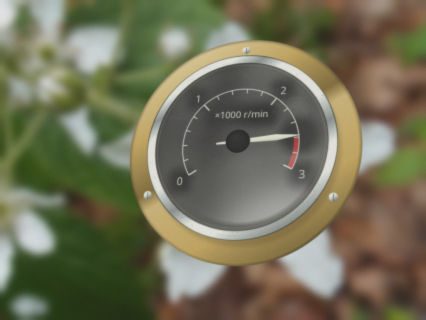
2600; rpm
